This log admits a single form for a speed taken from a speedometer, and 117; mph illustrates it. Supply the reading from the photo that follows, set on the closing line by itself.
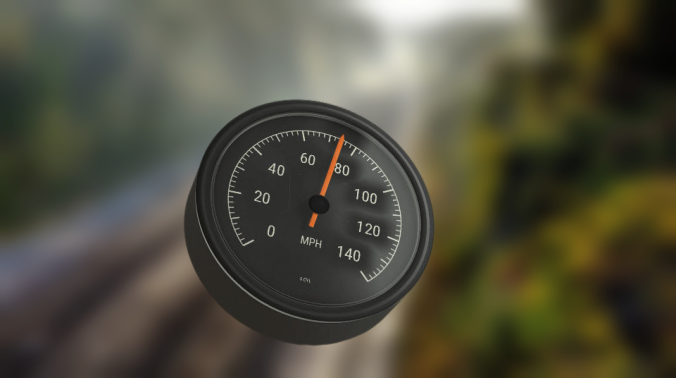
74; mph
